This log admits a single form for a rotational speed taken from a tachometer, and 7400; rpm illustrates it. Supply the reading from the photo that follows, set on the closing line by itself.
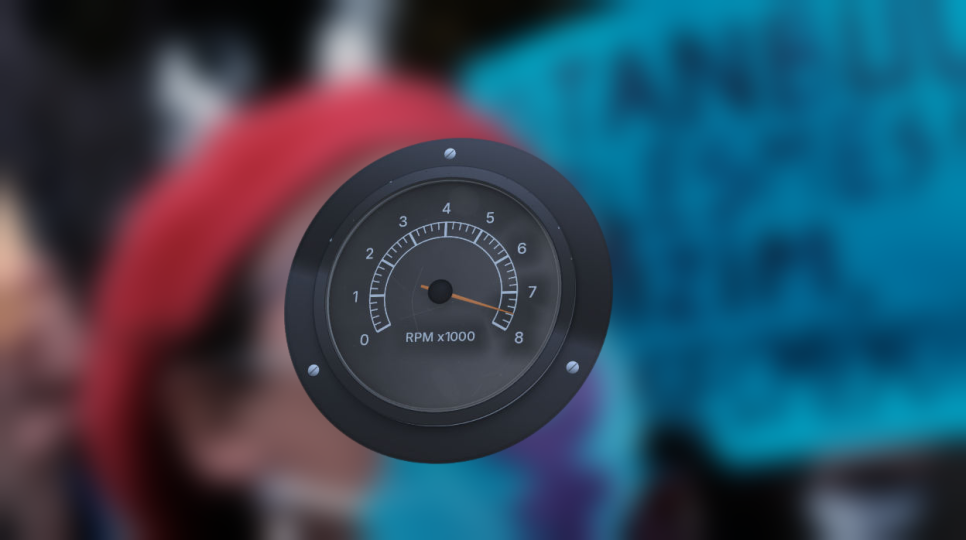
7600; rpm
